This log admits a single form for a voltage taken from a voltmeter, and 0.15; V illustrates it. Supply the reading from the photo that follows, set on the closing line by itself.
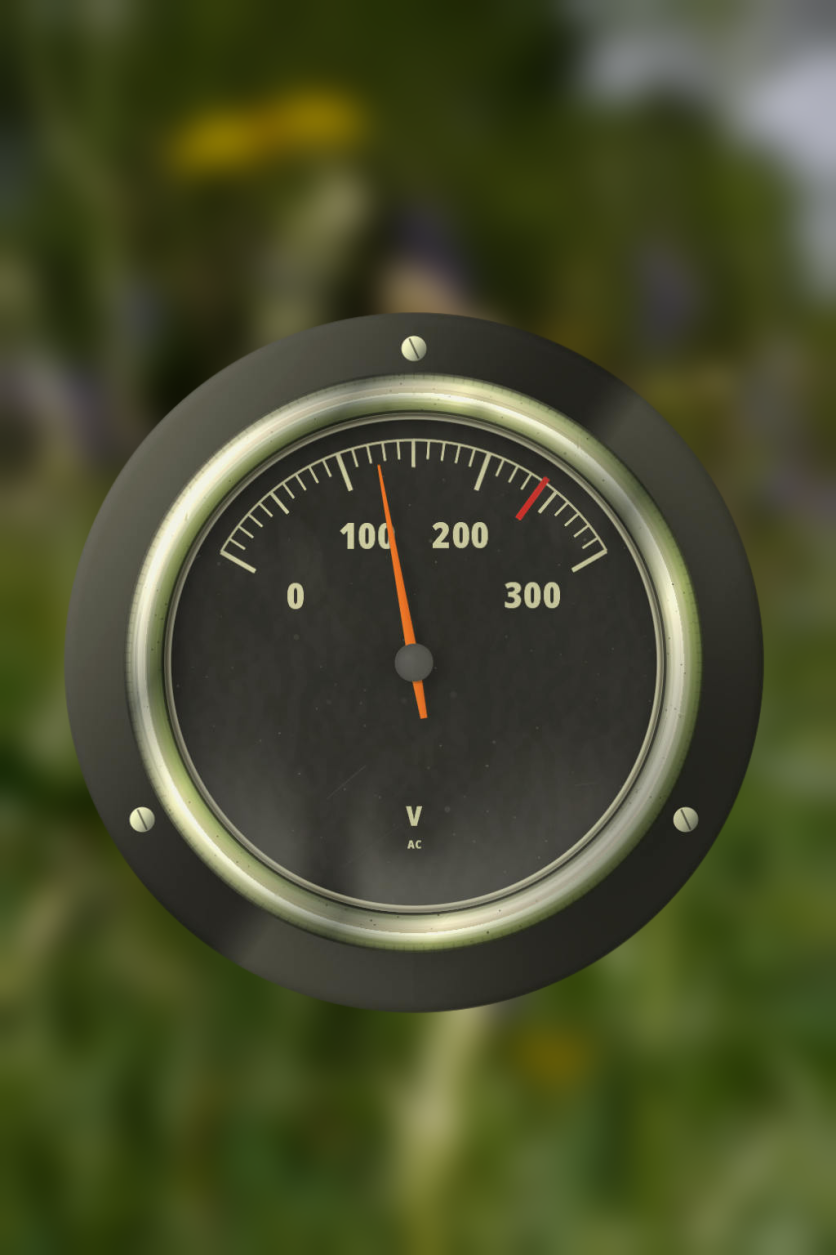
125; V
